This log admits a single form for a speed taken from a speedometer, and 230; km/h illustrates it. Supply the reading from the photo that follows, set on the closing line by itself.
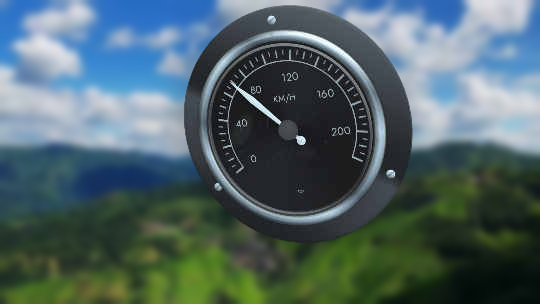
70; km/h
